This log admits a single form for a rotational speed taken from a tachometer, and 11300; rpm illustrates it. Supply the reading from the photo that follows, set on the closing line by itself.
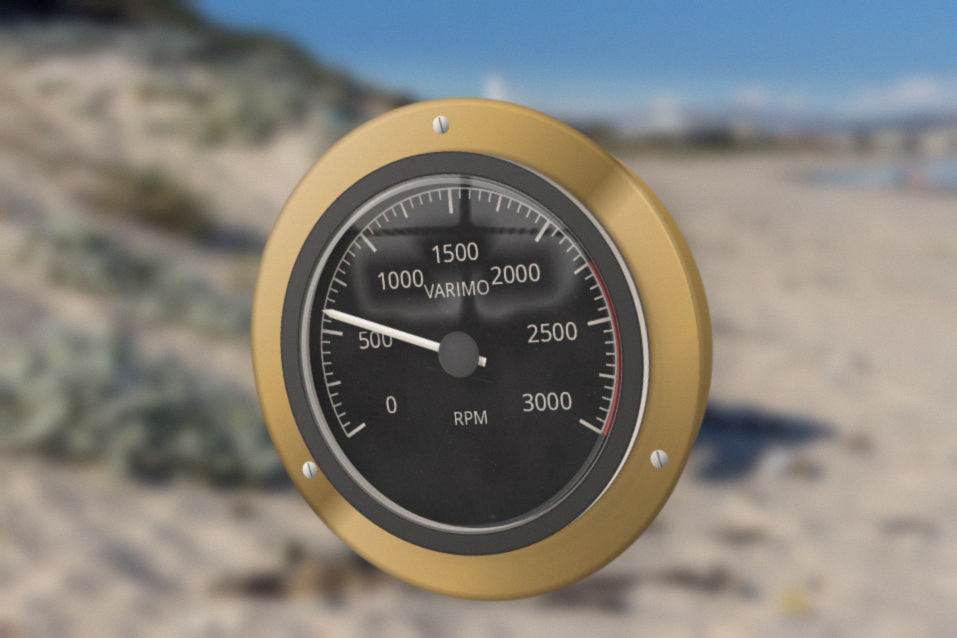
600; rpm
